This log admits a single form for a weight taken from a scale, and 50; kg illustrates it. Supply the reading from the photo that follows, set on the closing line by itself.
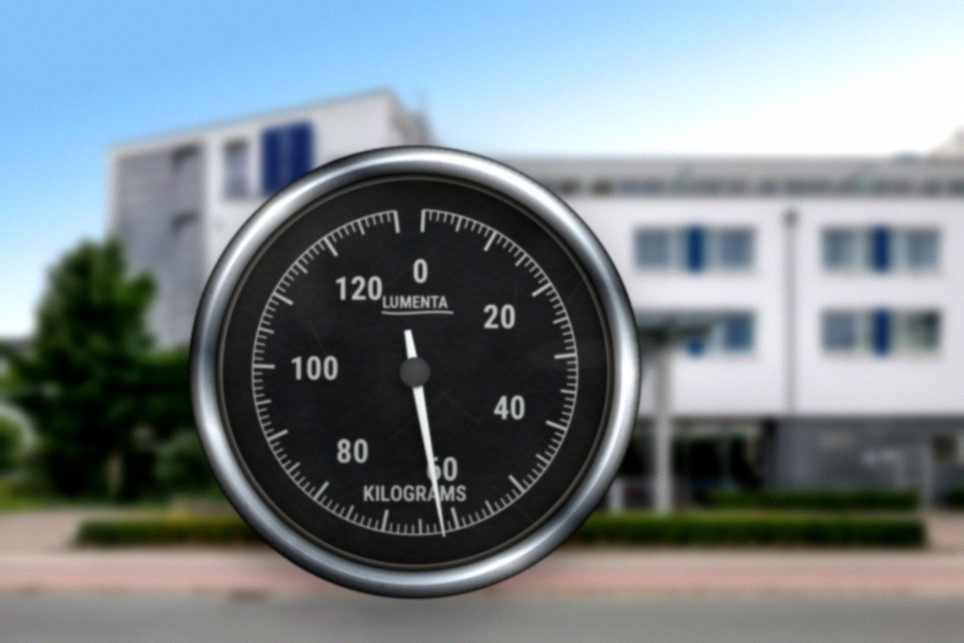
62; kg
